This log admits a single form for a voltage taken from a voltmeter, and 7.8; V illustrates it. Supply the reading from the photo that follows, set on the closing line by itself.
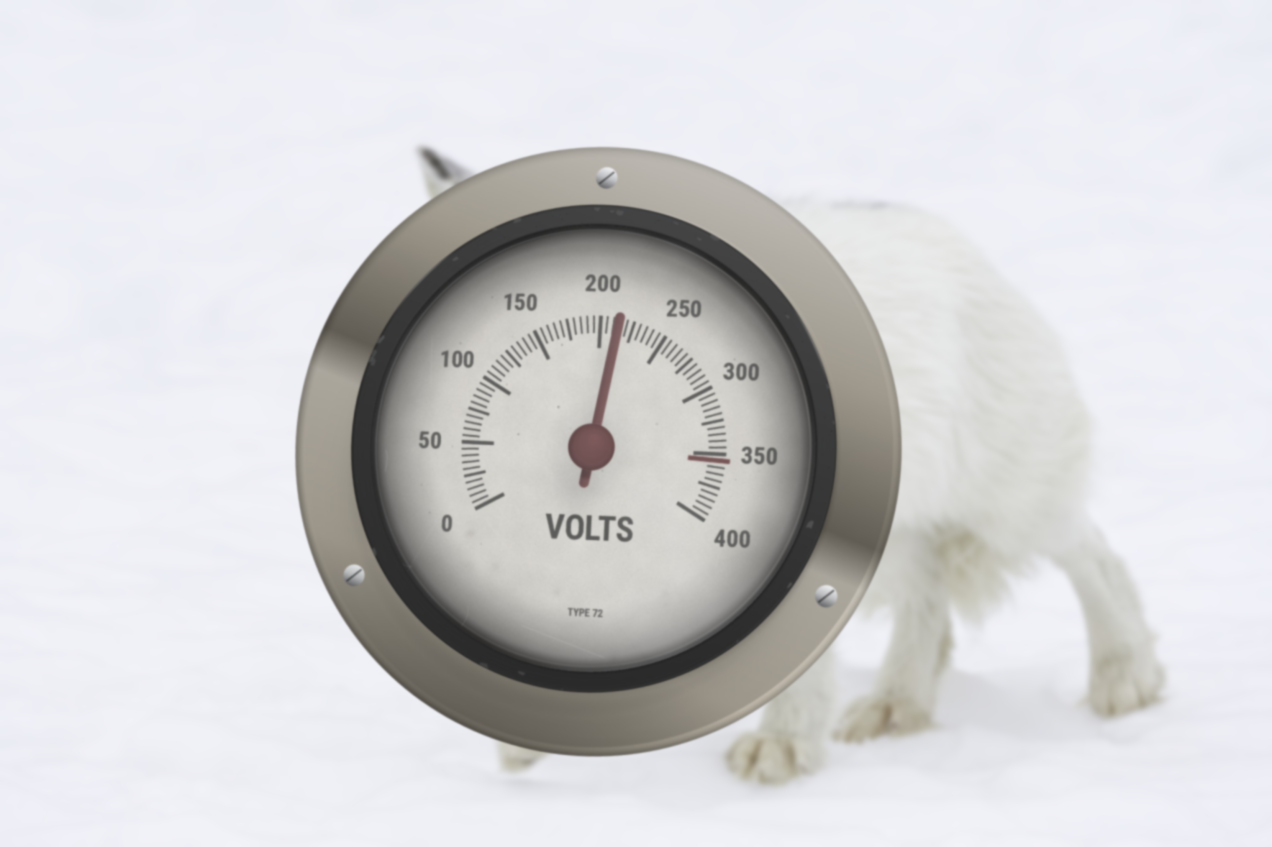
215; V
